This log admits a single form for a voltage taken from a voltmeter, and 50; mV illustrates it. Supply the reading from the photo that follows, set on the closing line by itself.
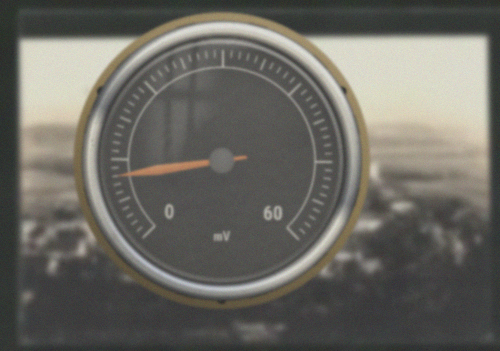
8; mV
